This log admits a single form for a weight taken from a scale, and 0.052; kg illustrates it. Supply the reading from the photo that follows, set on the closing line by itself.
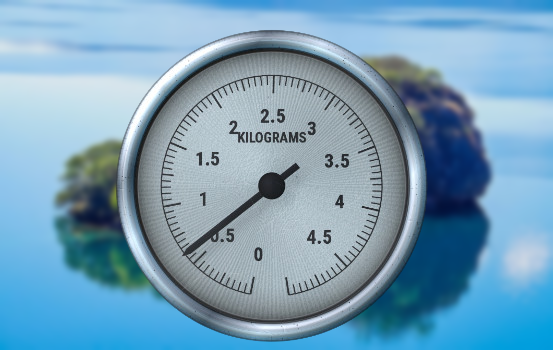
0.6; kg
